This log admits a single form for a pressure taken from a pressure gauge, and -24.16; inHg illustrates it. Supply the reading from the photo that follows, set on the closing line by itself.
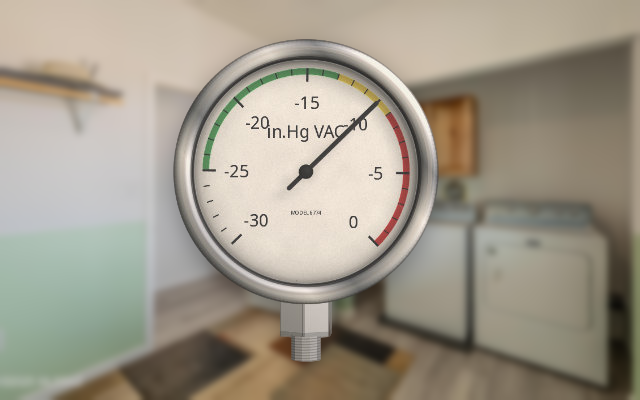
-10; inHg
